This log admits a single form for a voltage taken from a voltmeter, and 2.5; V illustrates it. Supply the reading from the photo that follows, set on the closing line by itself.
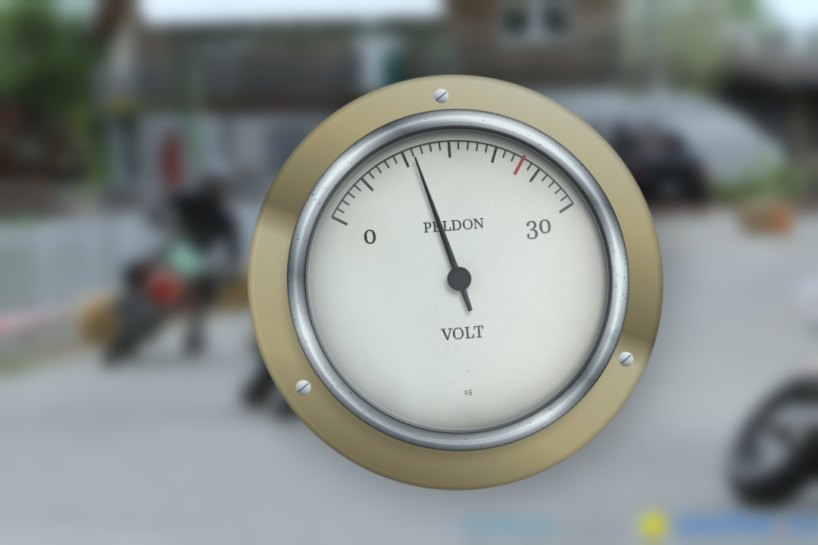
11; V
